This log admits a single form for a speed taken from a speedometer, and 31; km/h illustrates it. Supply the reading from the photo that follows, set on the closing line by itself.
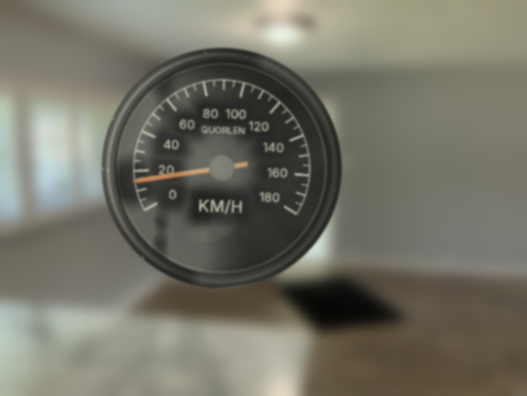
15; km/h
